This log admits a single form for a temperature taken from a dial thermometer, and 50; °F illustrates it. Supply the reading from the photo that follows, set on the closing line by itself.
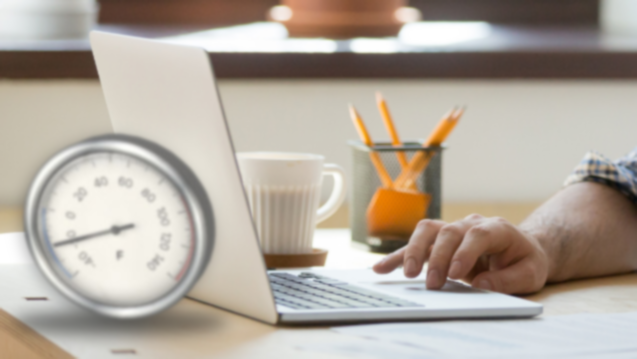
-20; °F
